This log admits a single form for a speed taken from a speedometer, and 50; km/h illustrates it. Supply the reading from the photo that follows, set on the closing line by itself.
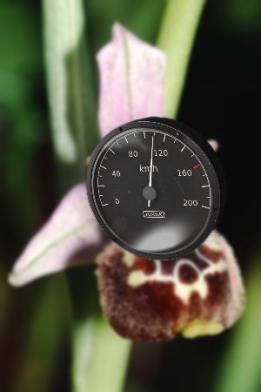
110; km/h
